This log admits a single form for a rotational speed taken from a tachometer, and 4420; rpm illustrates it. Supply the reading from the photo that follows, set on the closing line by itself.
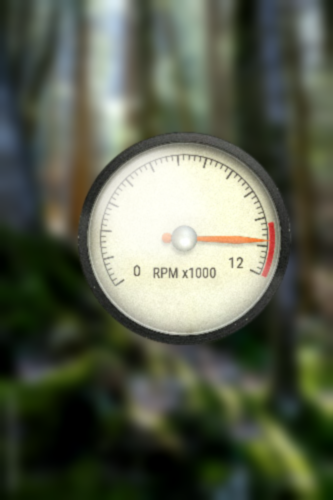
10800; rpm
